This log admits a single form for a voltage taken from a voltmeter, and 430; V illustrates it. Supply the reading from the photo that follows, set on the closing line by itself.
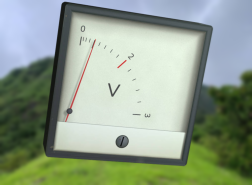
1; V
